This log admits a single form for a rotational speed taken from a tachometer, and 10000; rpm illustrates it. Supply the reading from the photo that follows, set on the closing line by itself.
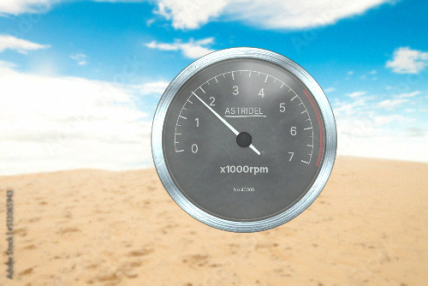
1750; rpm
